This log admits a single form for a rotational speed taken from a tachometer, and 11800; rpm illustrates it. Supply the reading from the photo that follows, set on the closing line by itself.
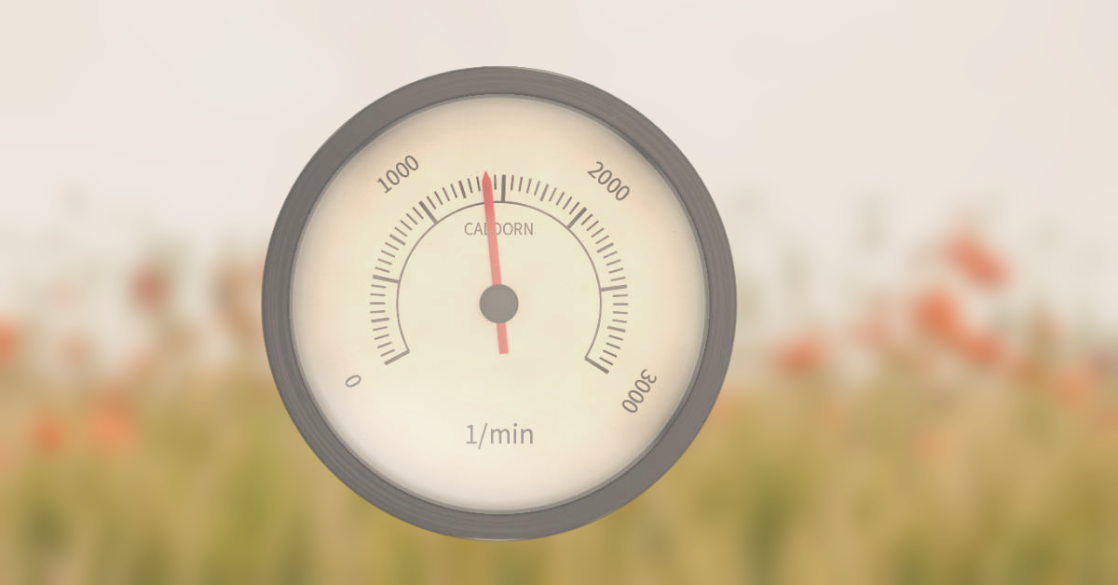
1400; rpm
